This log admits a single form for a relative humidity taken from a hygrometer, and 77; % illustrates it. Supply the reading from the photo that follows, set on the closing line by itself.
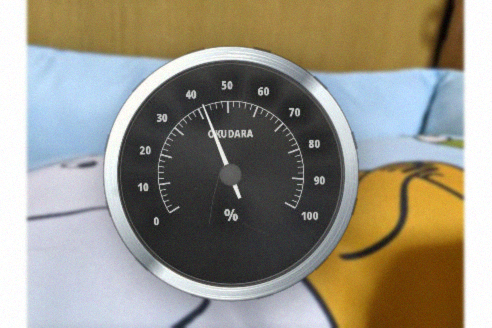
42; %
